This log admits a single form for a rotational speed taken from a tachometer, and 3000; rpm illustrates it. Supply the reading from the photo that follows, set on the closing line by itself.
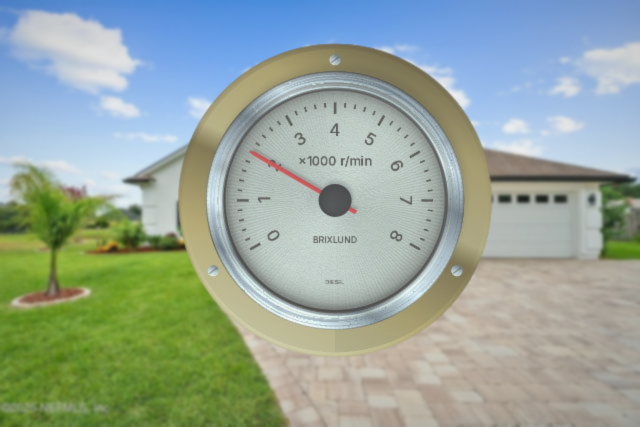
2000; rpm
